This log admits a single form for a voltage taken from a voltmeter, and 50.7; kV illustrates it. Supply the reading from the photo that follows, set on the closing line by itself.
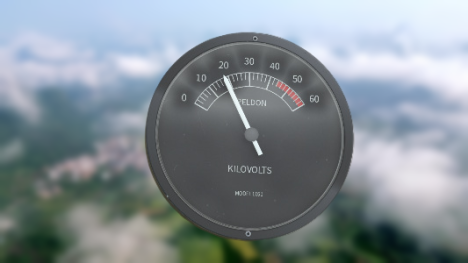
18; kV
